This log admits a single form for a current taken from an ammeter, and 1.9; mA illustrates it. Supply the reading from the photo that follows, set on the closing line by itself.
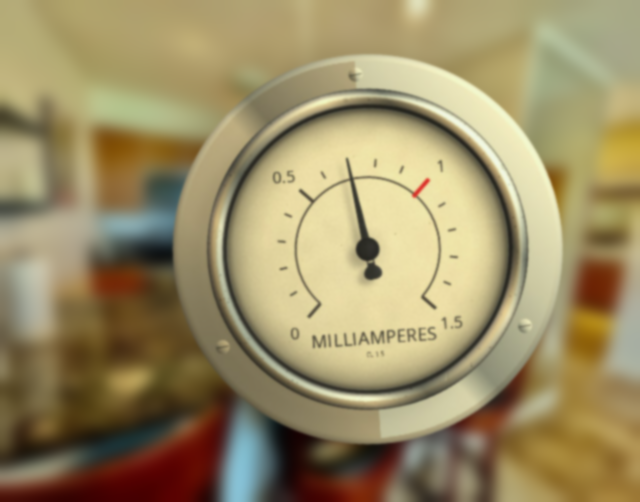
0.7; mA
